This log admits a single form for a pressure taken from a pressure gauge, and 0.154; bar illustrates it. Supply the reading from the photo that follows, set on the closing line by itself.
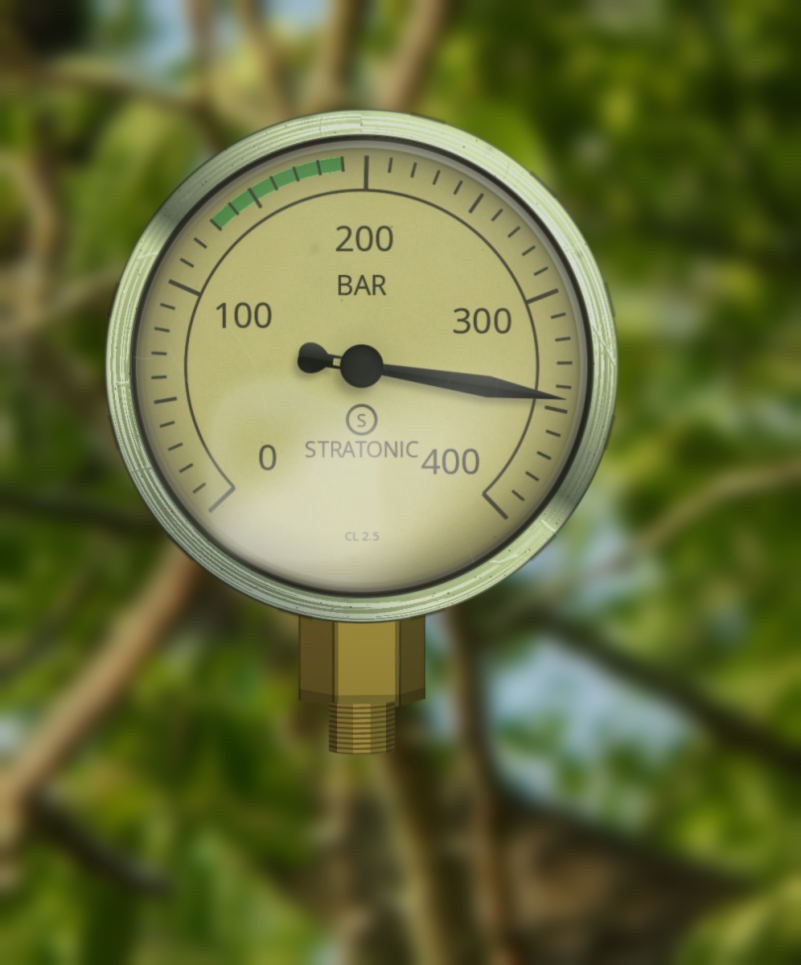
345; bar
